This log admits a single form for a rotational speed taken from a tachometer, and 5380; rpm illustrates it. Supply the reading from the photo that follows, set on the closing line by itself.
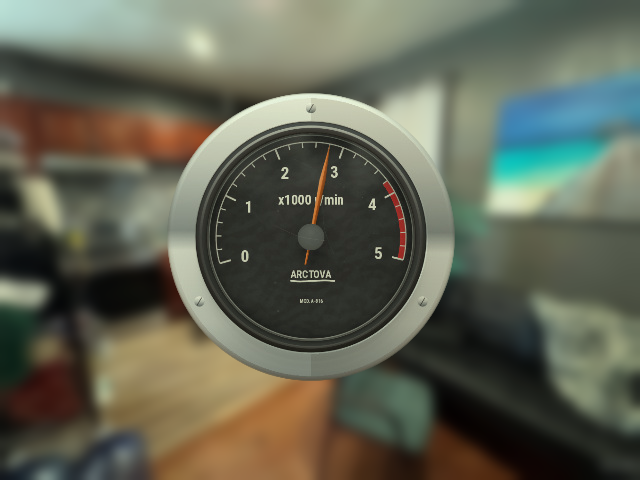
2800; rpm
